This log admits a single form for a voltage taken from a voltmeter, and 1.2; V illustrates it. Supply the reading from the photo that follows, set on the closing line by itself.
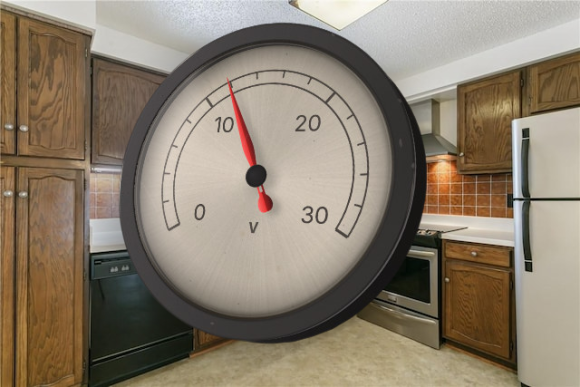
12; V
